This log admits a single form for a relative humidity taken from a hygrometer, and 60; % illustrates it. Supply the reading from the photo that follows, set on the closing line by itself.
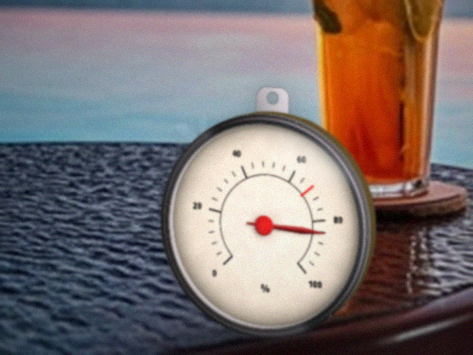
84; %
